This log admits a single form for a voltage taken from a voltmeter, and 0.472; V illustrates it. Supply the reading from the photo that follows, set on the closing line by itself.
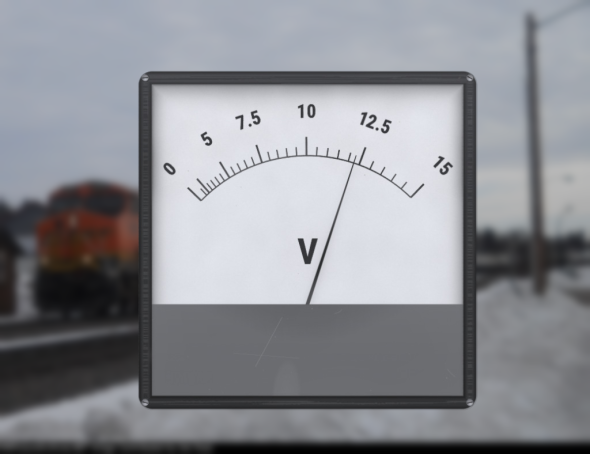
12.25; V
